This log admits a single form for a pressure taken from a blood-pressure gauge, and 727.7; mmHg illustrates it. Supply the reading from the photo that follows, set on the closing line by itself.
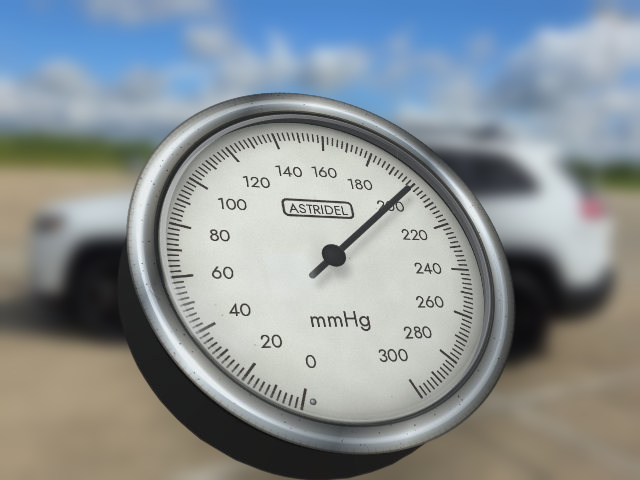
200; mmHg
